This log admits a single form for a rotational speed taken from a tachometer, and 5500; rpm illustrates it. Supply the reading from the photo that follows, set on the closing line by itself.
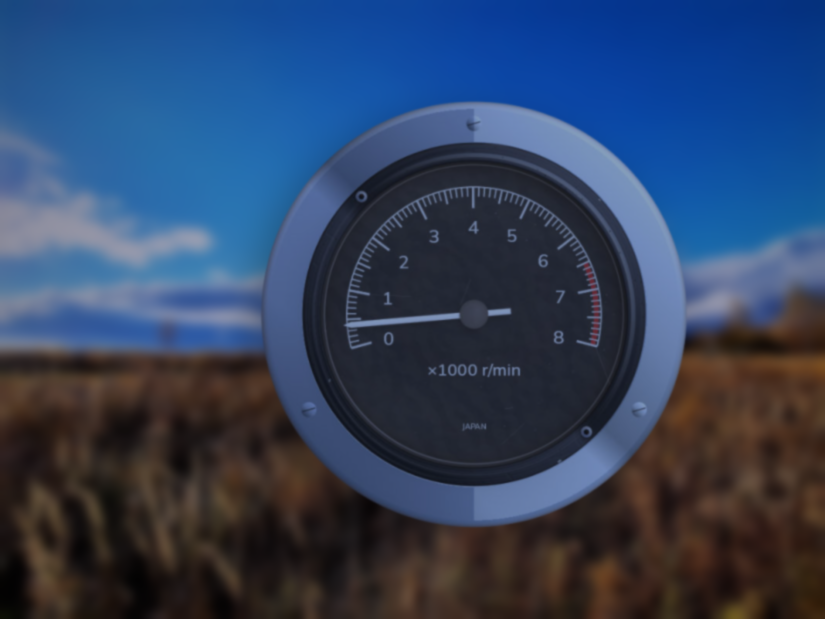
400; rpm
